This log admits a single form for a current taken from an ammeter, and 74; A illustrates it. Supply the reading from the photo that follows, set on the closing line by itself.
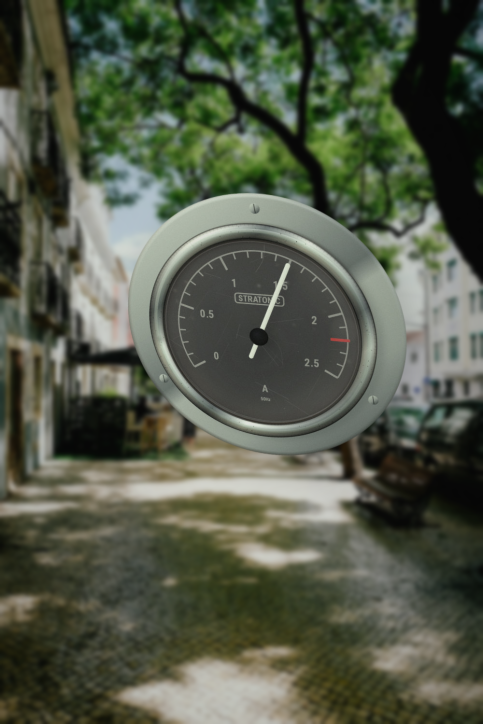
1.5; A
